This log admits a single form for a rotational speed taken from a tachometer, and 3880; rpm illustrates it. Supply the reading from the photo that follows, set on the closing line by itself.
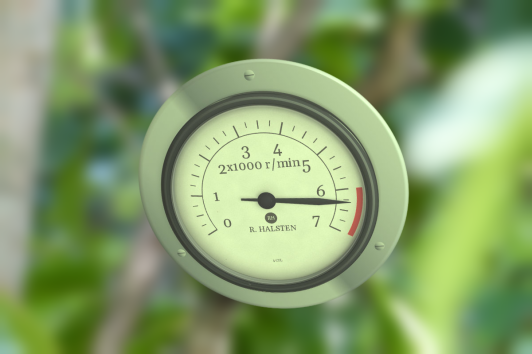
6250; rpm
